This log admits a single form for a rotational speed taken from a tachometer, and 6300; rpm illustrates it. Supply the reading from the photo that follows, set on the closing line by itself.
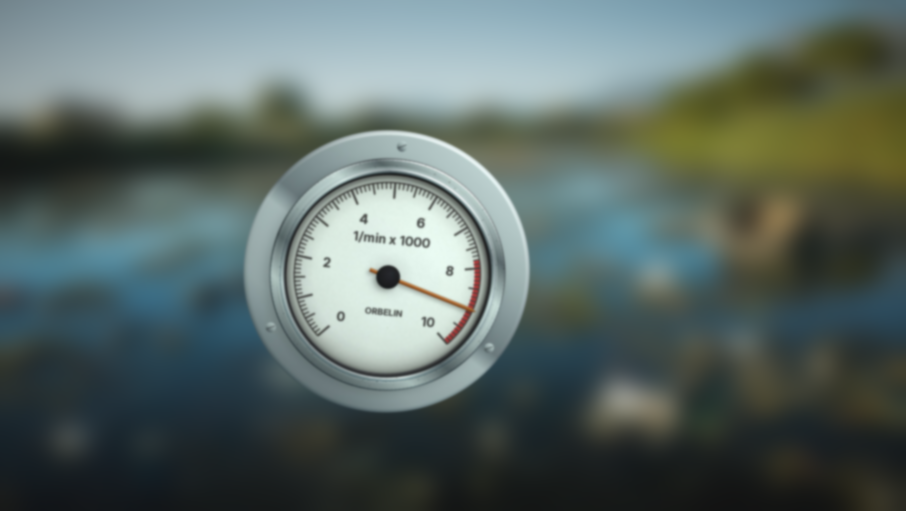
9000; rpm
